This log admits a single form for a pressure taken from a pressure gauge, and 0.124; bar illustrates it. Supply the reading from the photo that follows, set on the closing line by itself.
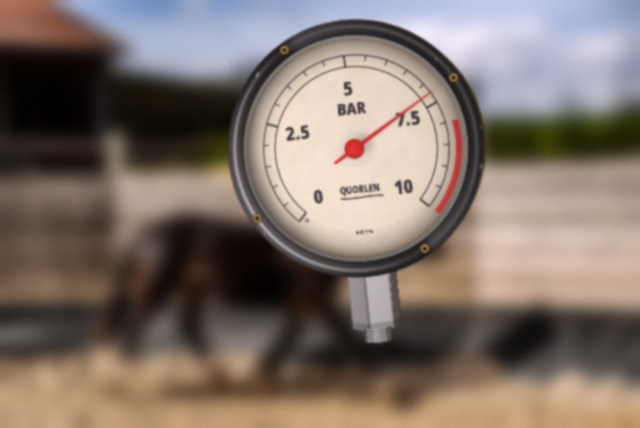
7.25; bar
